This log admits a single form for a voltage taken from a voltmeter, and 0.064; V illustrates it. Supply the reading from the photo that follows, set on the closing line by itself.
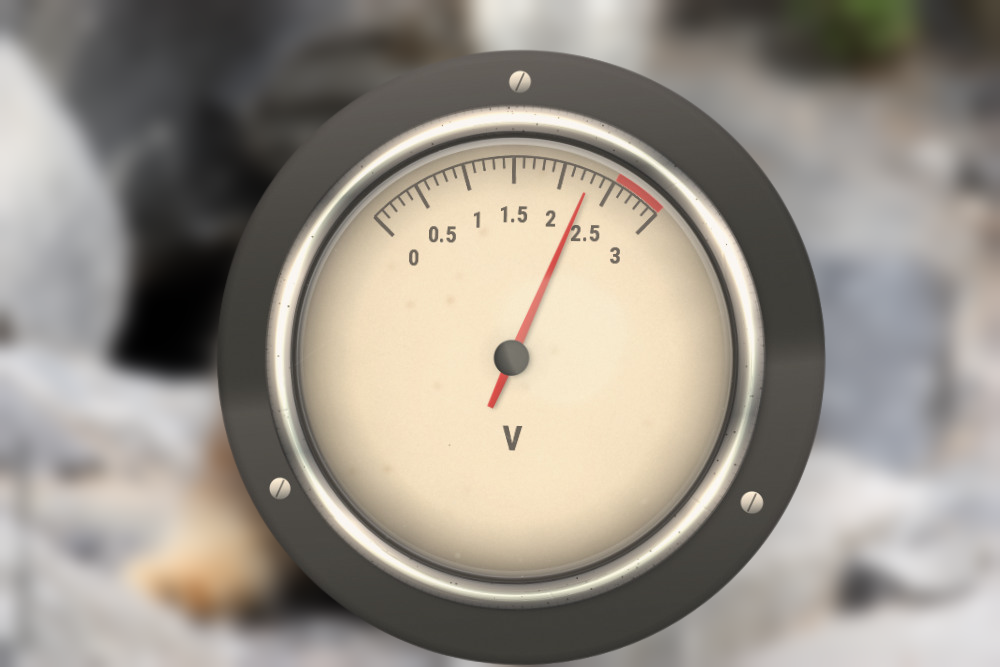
2.3; V
